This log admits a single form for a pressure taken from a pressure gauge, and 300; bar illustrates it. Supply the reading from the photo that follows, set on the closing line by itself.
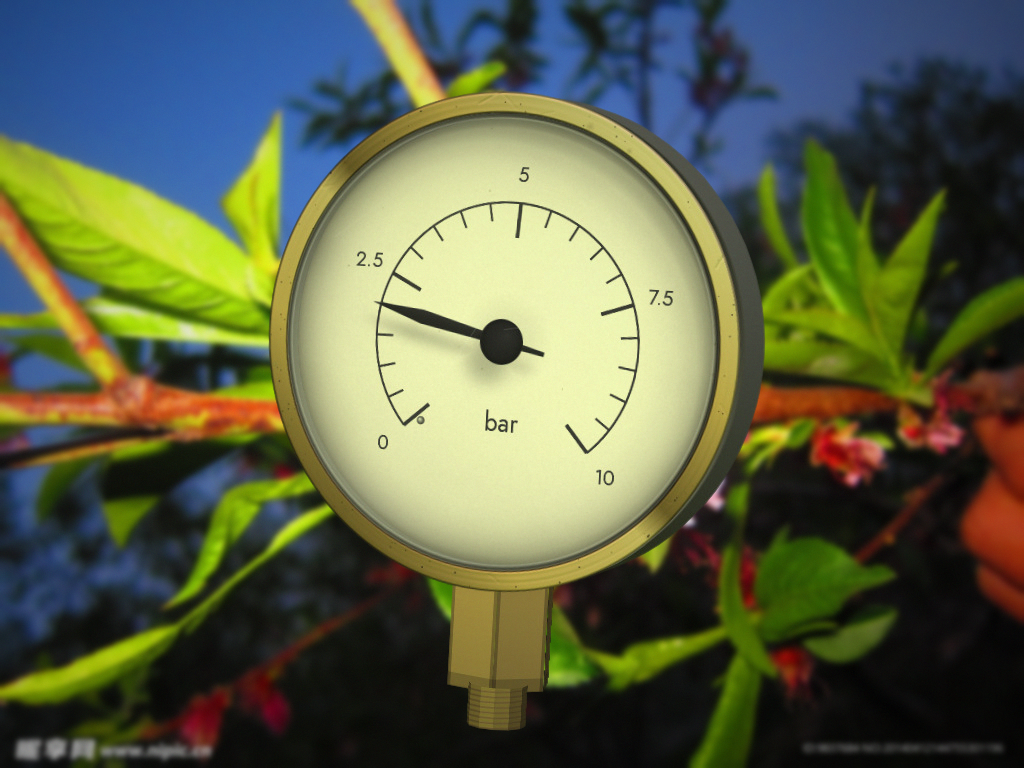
2; bar
